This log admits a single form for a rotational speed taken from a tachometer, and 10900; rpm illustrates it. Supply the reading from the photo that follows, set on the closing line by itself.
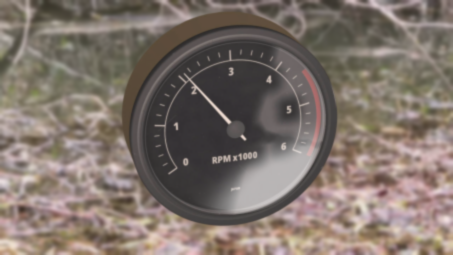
2100; rpm
